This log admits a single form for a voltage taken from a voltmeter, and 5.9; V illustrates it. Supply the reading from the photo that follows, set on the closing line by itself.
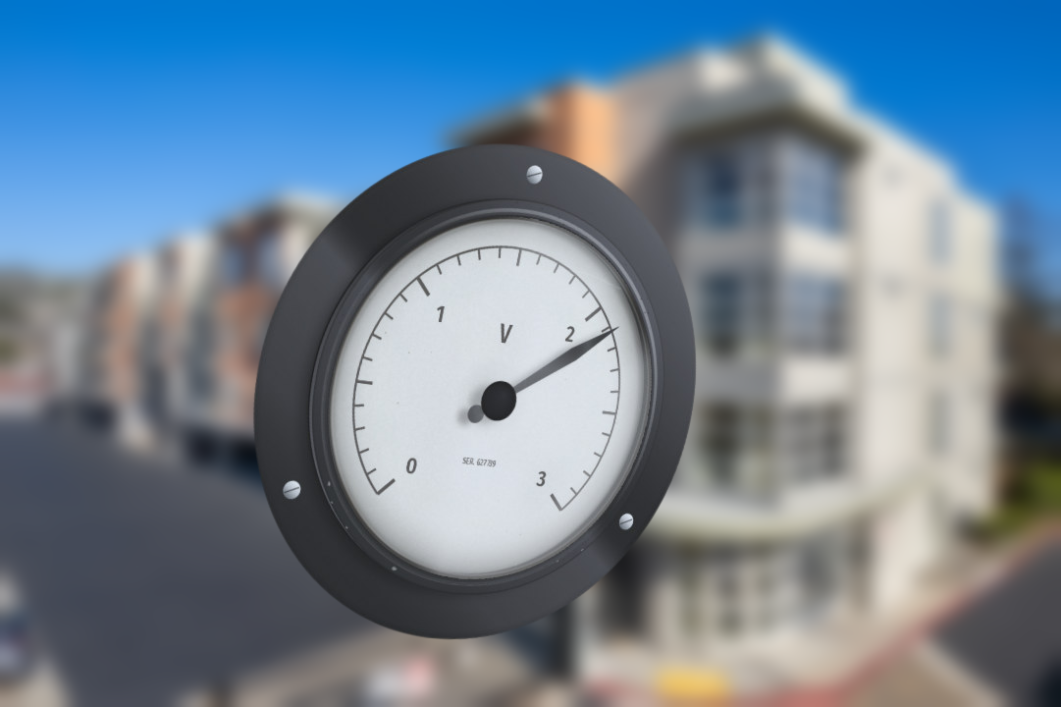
2.1; V
